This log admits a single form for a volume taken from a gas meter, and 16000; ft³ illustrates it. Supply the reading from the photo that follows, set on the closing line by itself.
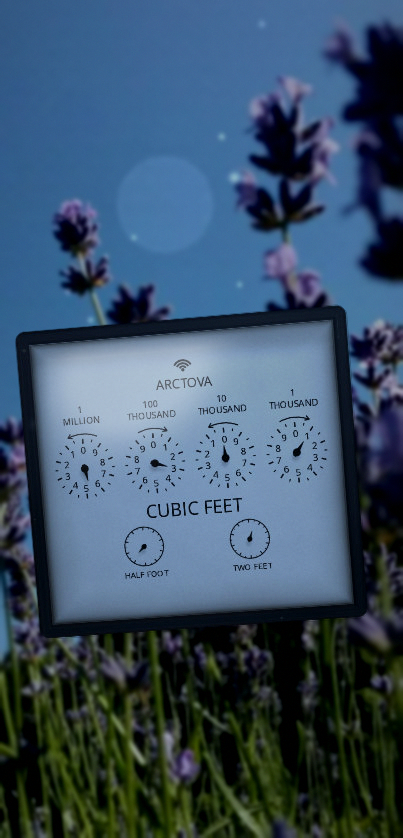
530100; ft³
